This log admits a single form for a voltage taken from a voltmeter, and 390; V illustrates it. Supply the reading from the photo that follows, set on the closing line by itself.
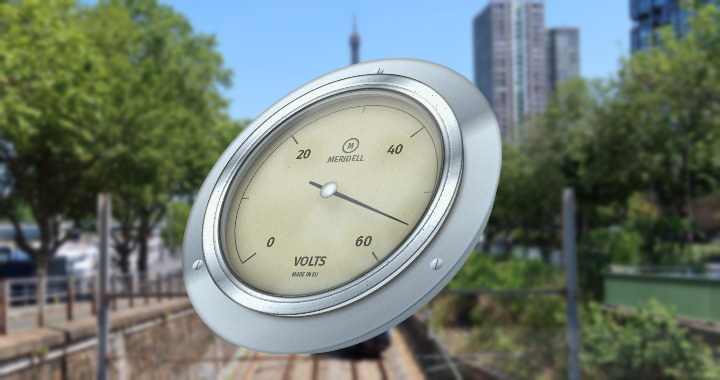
55; V
